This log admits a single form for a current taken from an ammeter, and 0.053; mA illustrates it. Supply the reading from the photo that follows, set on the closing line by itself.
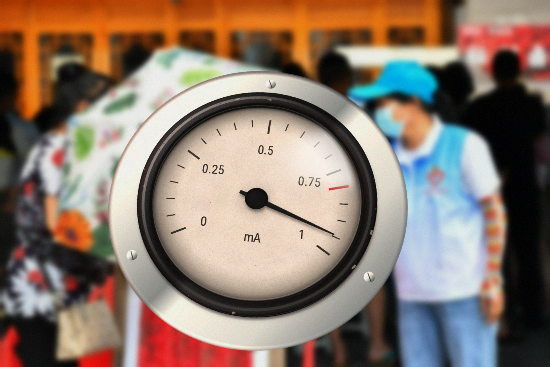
0.95; mA
